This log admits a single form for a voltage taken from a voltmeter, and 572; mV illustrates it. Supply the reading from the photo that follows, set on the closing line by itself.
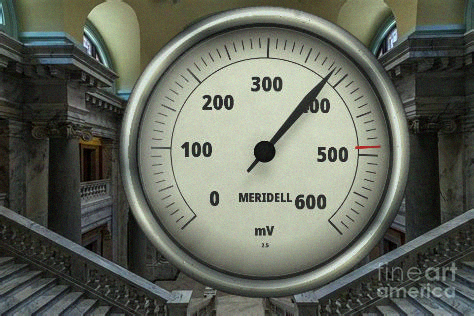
385; mV
